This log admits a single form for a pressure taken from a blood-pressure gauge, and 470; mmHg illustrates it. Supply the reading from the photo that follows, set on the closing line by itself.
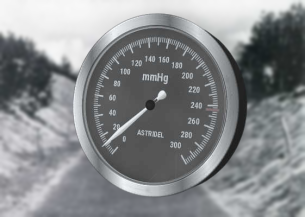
10; mmHg
